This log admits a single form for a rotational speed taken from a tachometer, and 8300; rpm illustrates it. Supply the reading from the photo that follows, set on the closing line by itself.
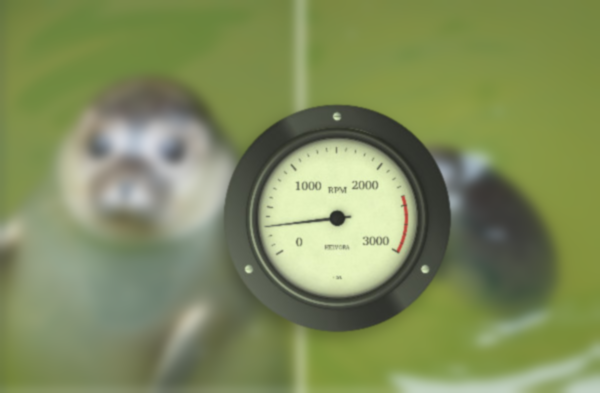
300; rpm
